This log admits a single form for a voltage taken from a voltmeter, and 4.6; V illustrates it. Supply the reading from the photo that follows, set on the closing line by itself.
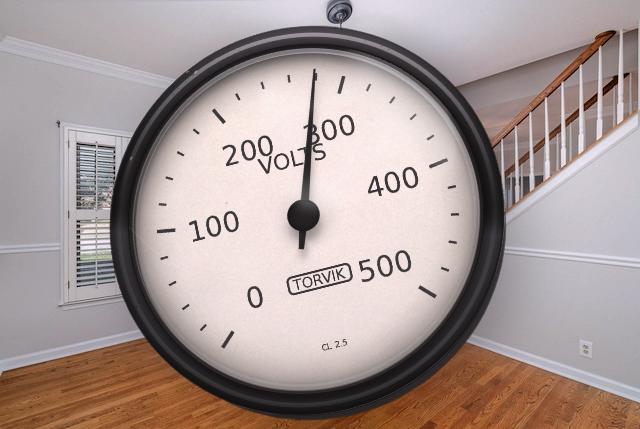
280; V
